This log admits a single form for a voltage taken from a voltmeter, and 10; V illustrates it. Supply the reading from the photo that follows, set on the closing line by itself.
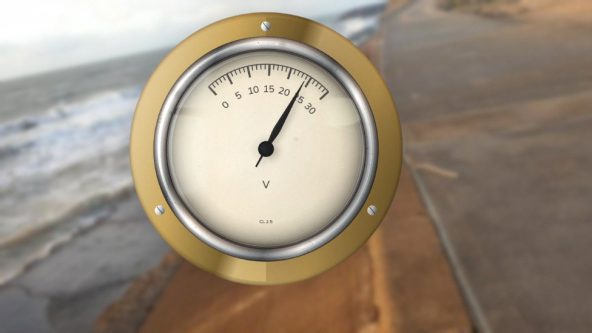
24; V
